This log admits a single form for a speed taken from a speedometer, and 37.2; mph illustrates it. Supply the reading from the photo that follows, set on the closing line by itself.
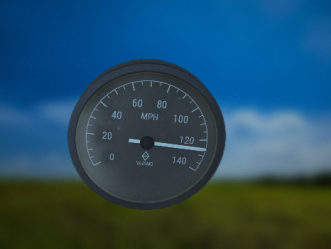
125; mph
